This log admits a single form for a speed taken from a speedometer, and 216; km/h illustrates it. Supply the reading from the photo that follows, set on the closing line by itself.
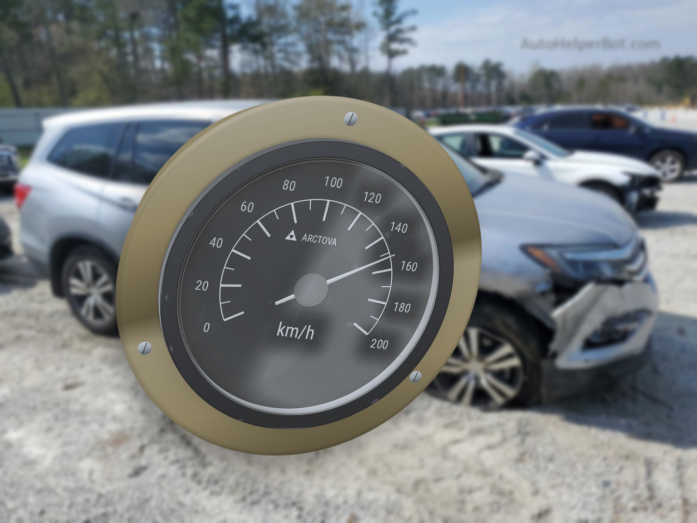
150; km/h
